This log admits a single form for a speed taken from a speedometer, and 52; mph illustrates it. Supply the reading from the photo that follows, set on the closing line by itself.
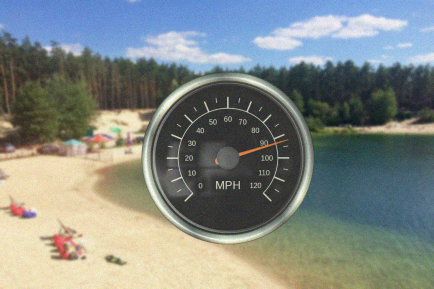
92.5; mph
